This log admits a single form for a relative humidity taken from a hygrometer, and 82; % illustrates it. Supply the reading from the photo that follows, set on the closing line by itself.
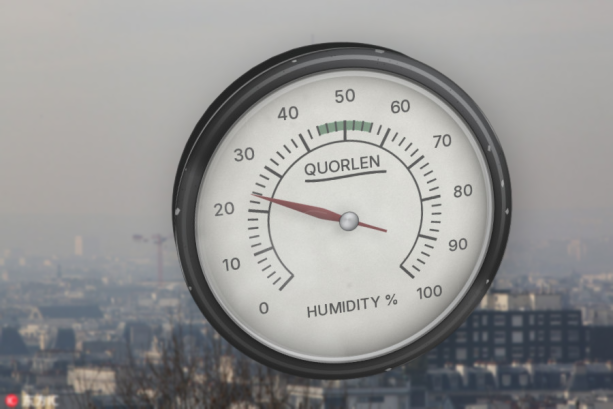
24; %
